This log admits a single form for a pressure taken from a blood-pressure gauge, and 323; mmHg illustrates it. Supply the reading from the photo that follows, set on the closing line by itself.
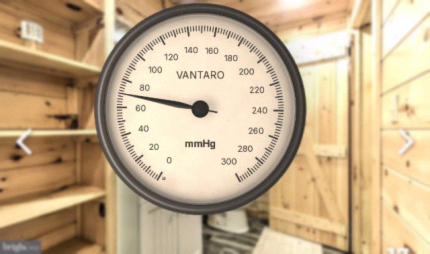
70; mmHg
